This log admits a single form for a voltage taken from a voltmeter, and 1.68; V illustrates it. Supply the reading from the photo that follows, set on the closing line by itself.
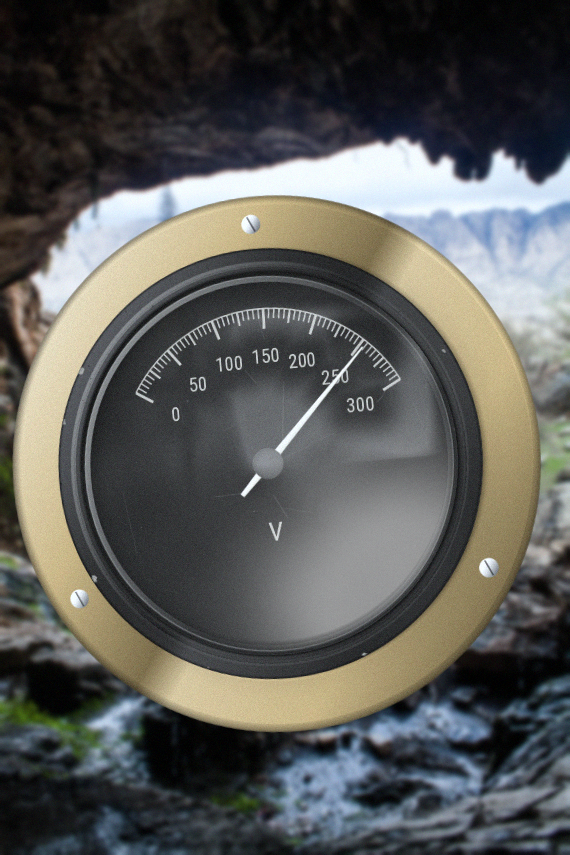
255; V
